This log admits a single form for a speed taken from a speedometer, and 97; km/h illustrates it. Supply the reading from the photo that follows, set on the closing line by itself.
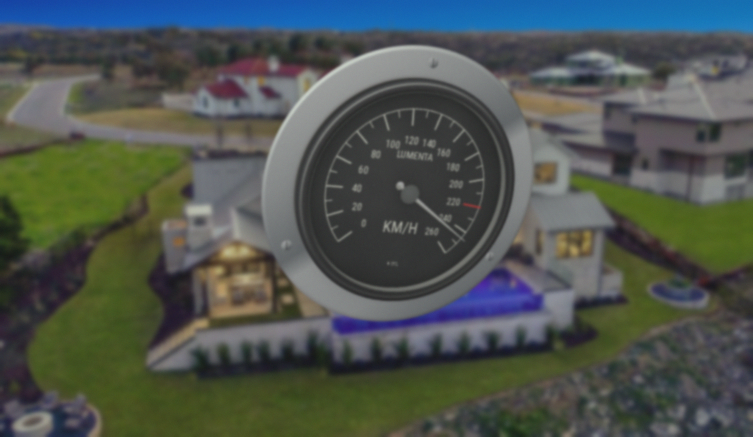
245; km/h
